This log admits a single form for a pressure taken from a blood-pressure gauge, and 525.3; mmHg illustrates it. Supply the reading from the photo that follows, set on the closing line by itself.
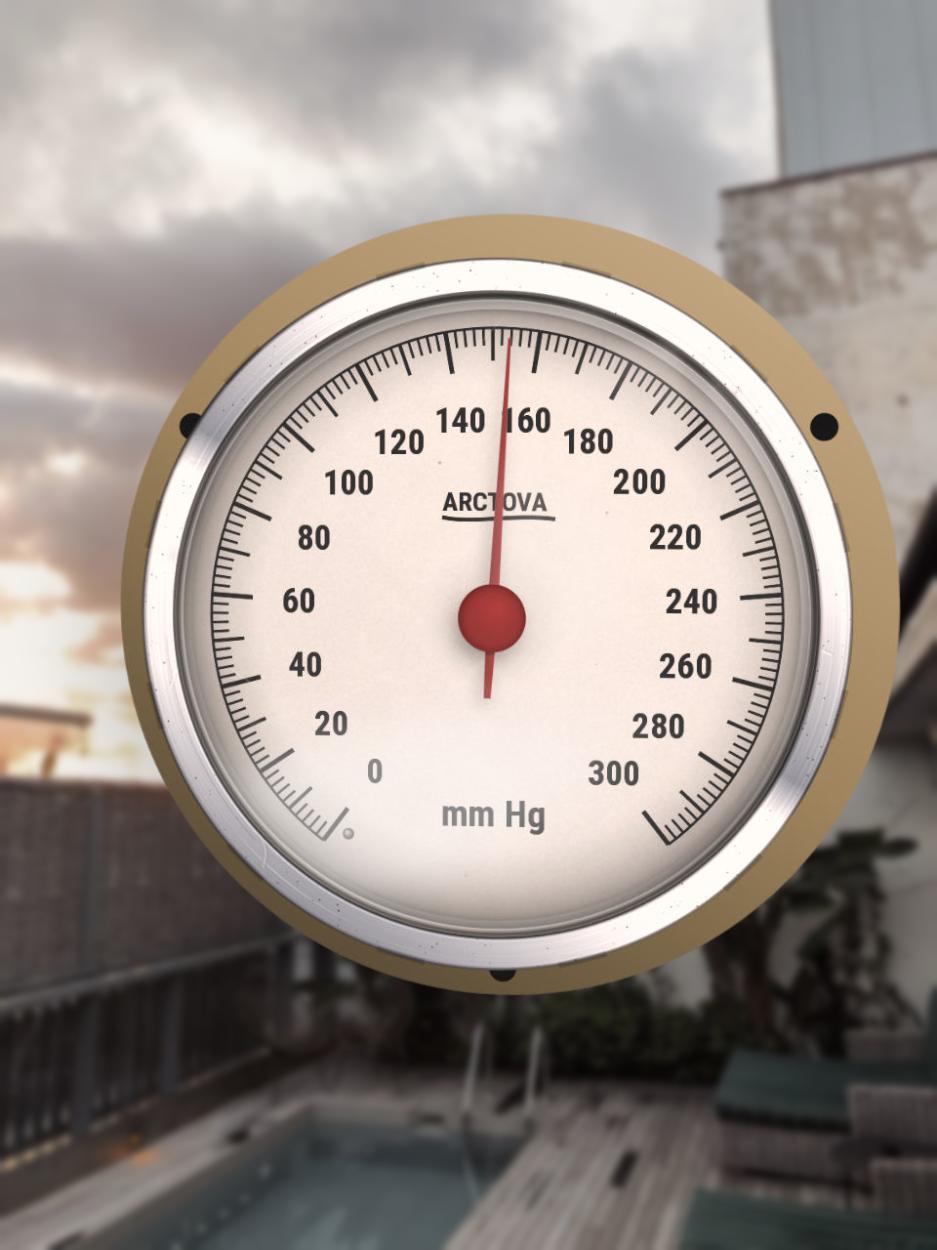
154; mmHg
